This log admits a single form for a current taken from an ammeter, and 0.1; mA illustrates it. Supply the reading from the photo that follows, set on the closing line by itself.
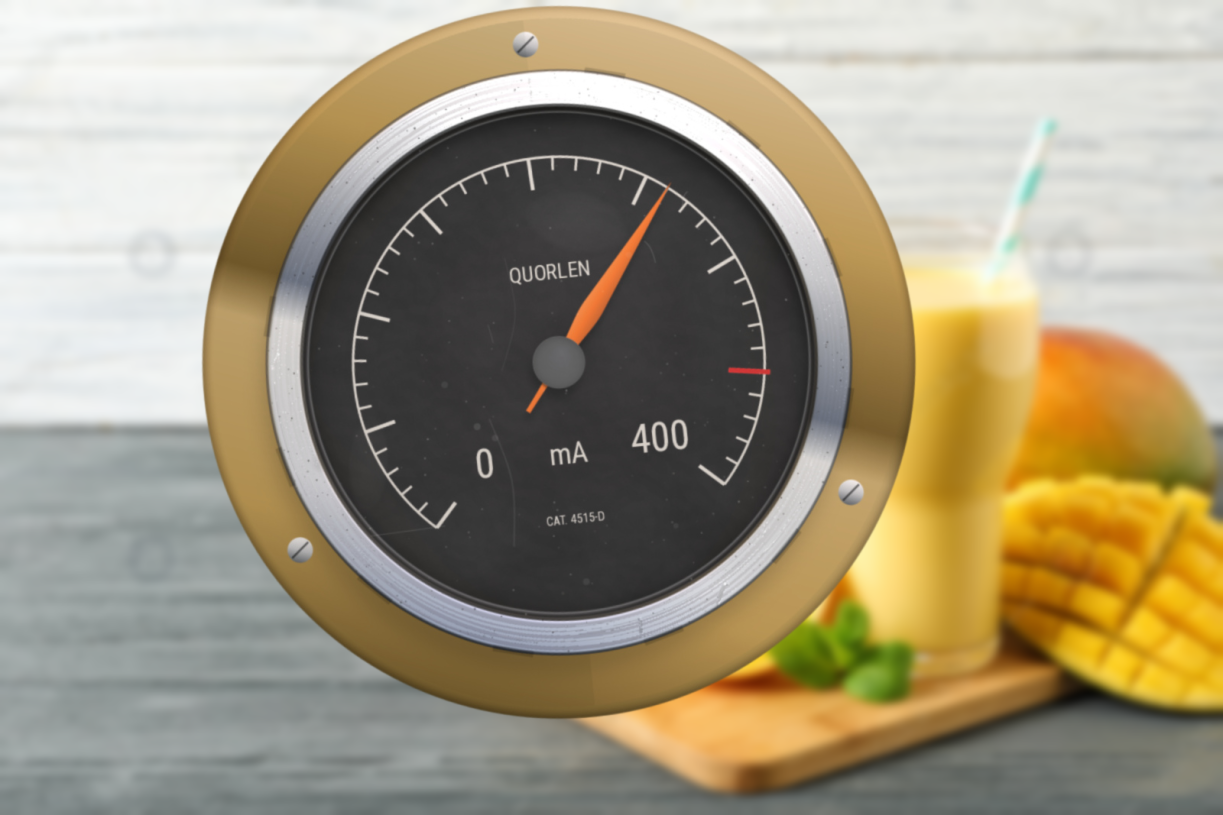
260; mA
